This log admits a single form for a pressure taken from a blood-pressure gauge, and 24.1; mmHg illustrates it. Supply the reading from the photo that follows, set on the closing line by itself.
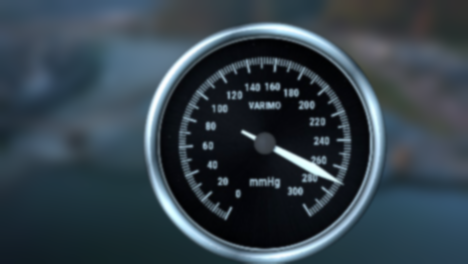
270; mmHg
